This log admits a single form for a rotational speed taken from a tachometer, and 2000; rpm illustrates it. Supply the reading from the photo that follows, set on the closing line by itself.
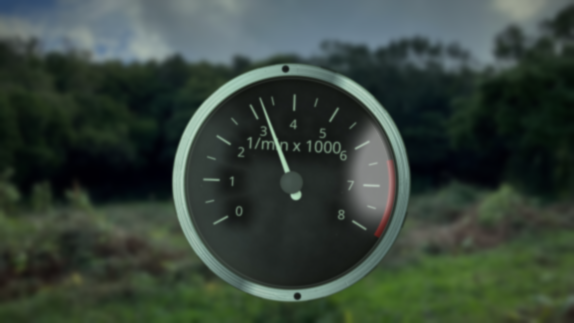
3250; rpm
